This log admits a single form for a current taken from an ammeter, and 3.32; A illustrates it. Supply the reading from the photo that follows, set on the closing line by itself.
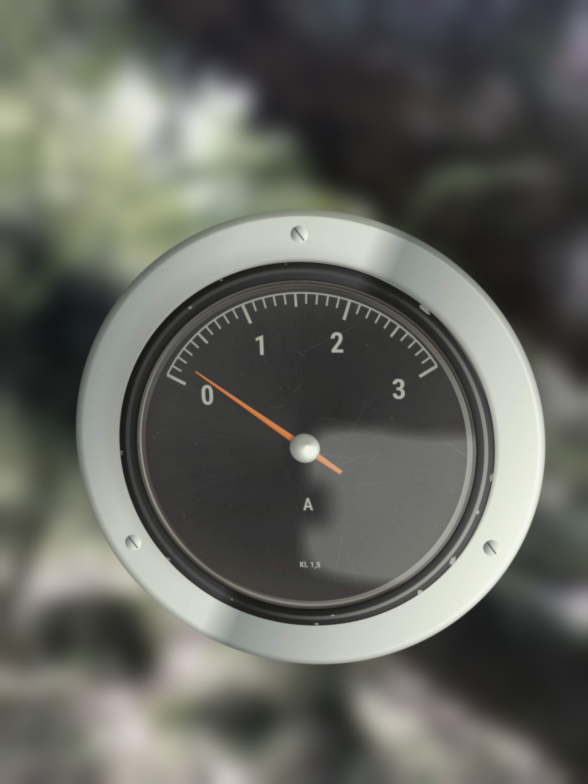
0.2; A
